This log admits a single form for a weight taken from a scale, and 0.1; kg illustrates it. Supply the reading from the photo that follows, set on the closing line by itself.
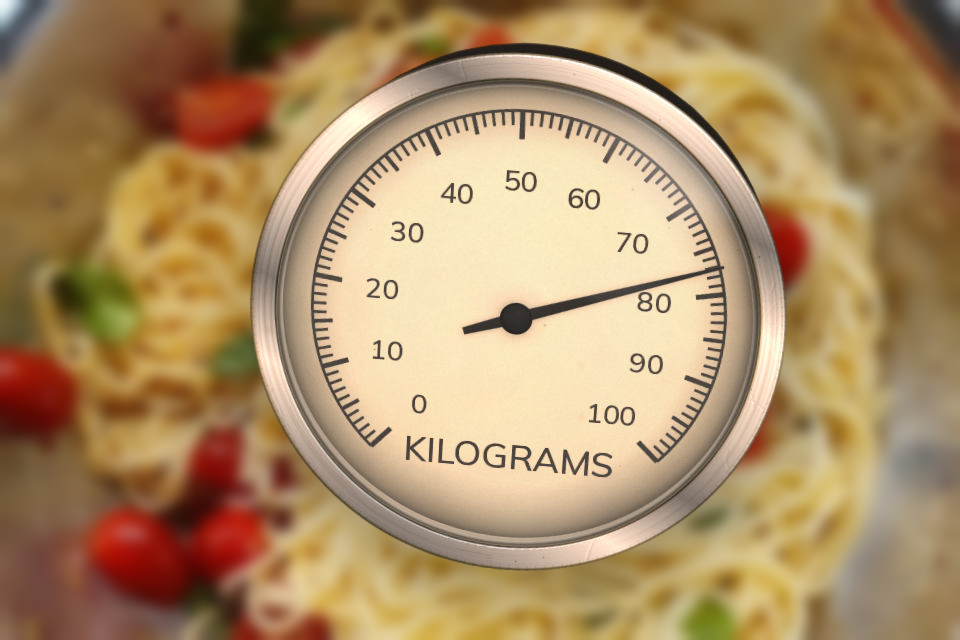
77; kg
